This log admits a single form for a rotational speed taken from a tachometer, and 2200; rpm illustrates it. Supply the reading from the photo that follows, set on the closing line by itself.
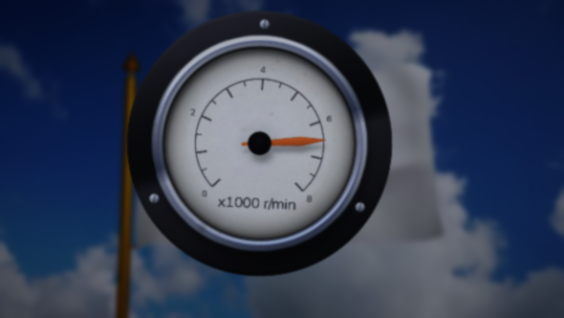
6500; rpm
